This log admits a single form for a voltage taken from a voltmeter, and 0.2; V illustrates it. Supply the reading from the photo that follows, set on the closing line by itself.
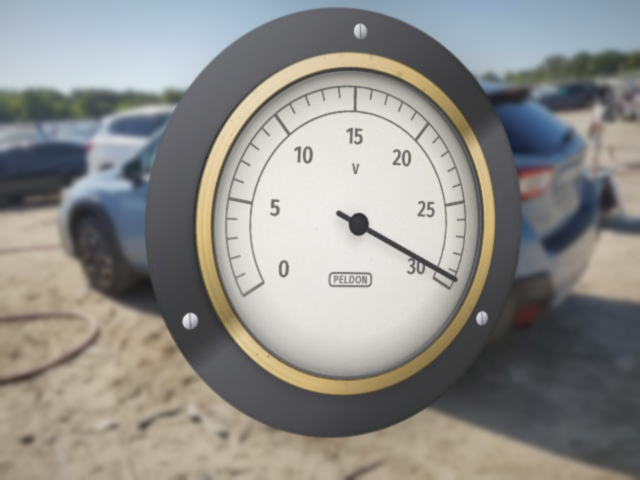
29.5; V
